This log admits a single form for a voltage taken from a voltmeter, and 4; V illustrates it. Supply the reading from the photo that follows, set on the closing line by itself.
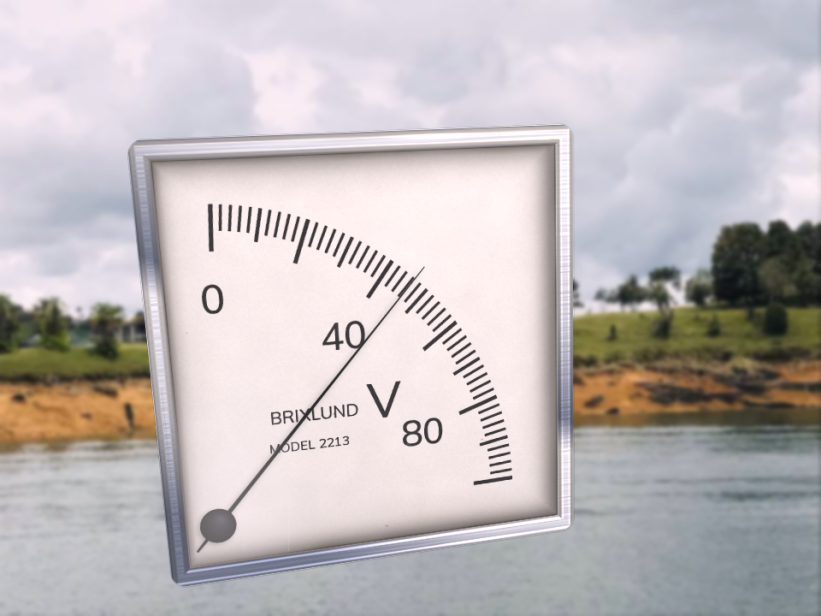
46; V
